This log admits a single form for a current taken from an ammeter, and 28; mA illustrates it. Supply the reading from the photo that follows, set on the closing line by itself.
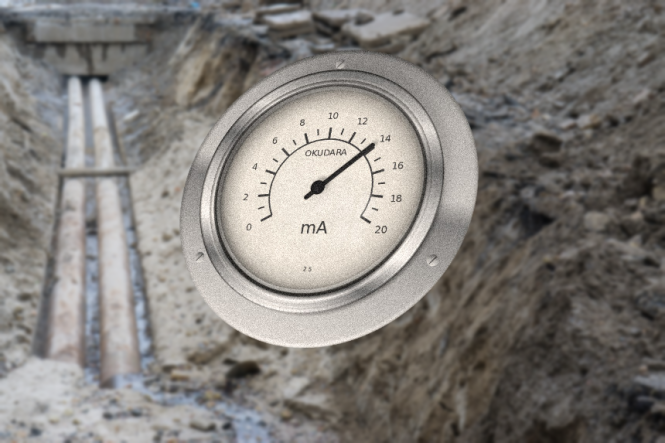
14; mA
